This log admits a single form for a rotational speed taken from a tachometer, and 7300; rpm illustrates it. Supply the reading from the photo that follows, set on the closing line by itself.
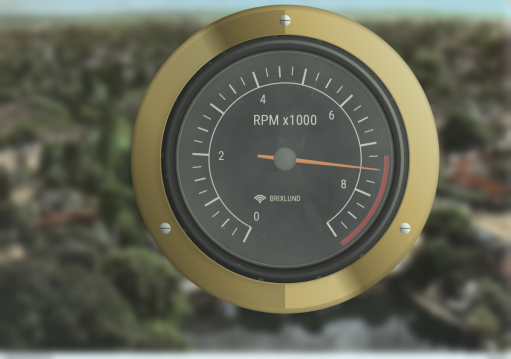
7500; rpm
